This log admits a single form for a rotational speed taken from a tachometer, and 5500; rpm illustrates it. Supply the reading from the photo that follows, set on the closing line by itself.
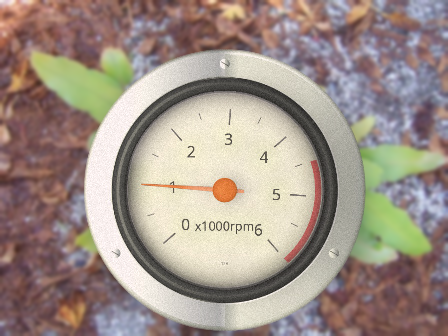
1000; rpm
